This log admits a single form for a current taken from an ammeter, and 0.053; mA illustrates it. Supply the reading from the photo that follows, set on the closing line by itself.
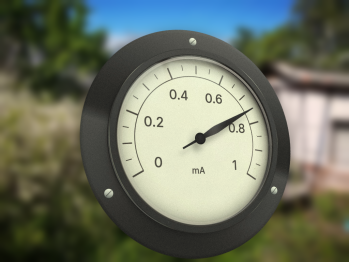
0.75; mA
